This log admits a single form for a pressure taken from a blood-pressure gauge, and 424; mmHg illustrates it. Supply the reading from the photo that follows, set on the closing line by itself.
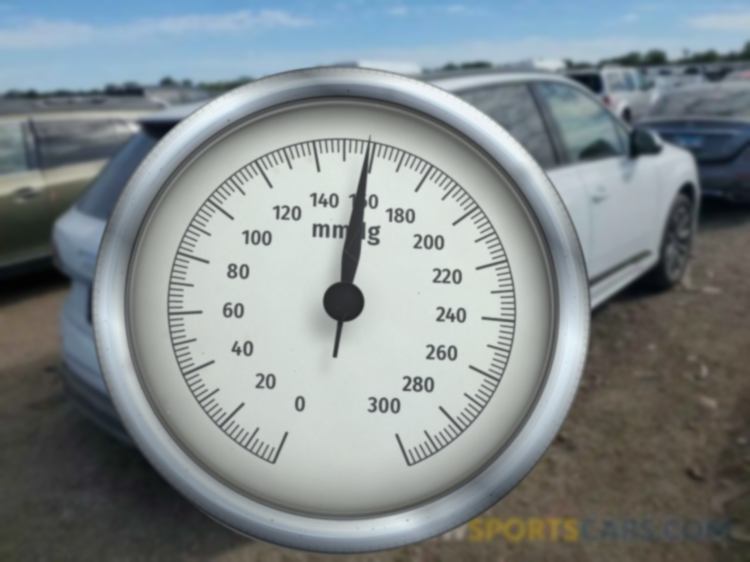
158; mmHg
